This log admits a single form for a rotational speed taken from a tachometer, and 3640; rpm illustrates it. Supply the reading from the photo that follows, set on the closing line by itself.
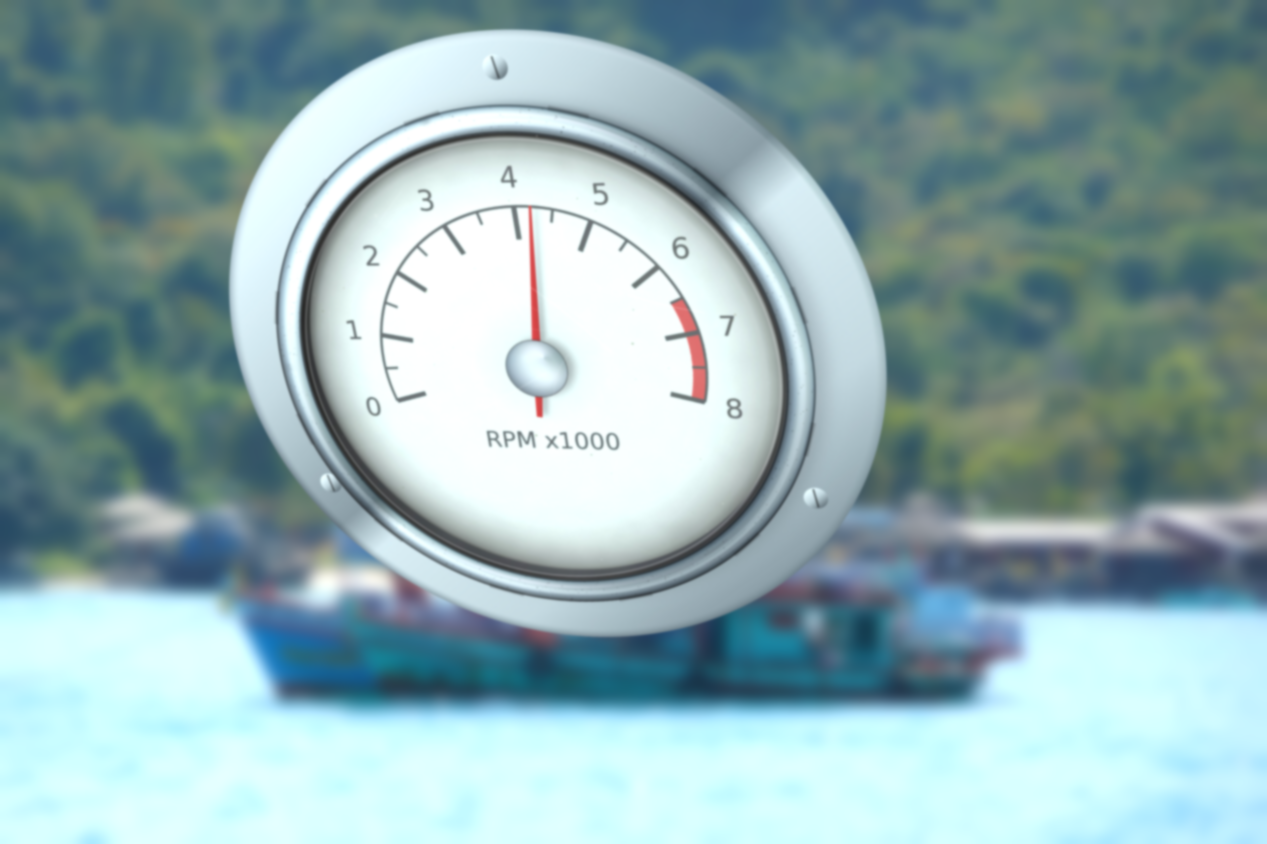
4250; rpm
